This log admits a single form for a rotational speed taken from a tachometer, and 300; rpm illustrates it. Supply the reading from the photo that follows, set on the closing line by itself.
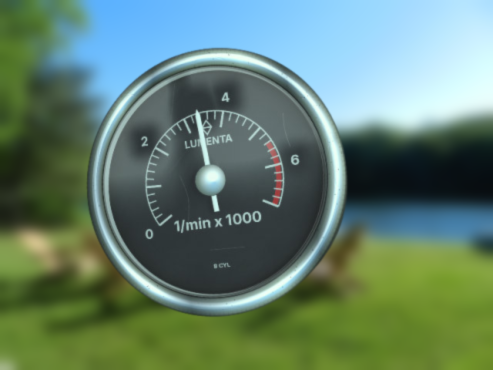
3400; rpm
